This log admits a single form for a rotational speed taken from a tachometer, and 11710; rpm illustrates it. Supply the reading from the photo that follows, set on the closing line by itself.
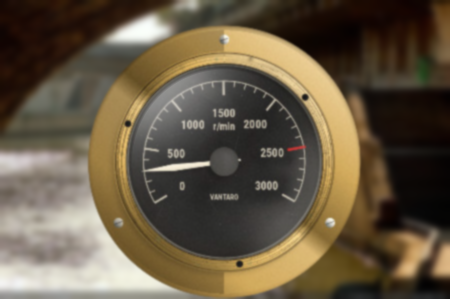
300; rpm
